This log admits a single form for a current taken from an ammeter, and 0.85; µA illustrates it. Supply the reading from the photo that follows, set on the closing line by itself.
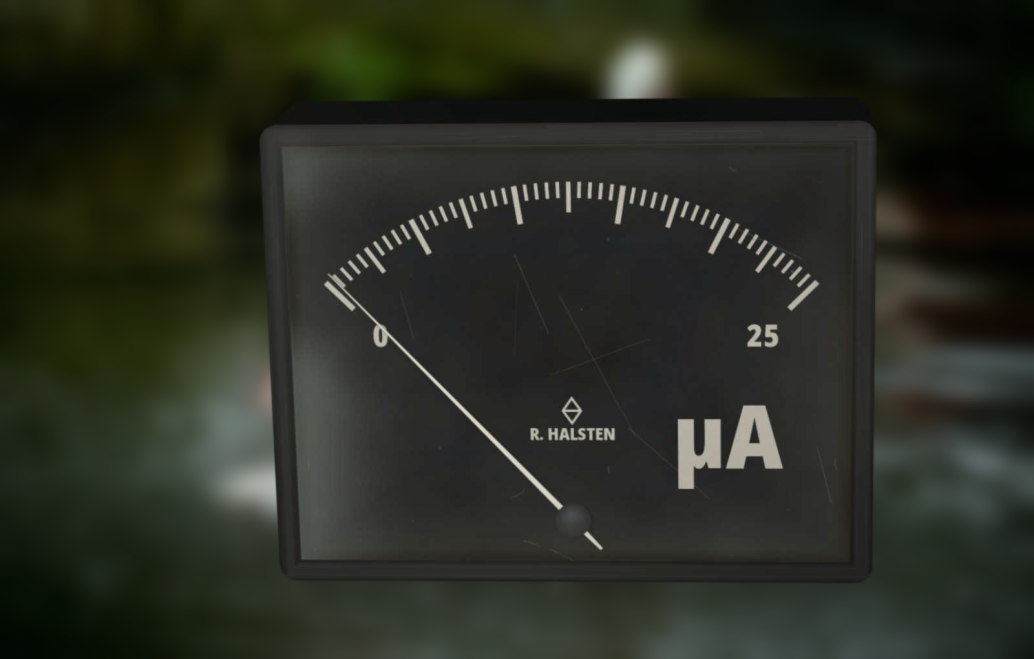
0.5; µA
